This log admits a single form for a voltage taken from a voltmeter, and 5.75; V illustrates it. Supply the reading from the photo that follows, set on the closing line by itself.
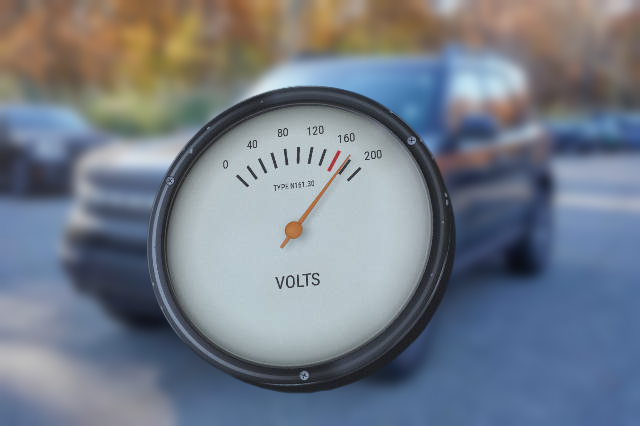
180; V
